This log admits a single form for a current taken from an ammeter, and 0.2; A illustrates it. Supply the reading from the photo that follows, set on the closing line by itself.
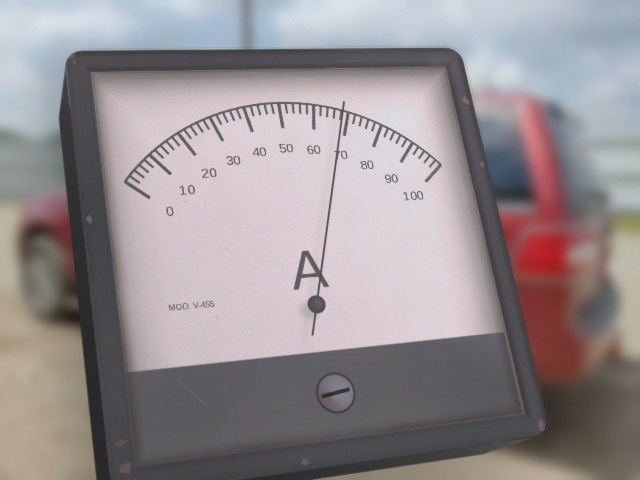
68; A
